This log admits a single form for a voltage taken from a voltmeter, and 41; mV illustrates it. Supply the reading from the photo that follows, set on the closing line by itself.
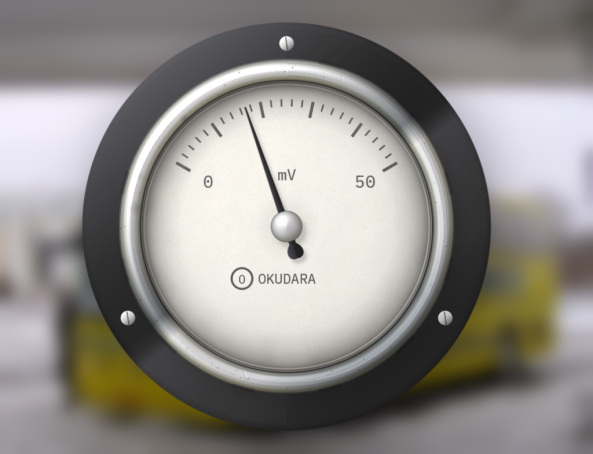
17; mV
